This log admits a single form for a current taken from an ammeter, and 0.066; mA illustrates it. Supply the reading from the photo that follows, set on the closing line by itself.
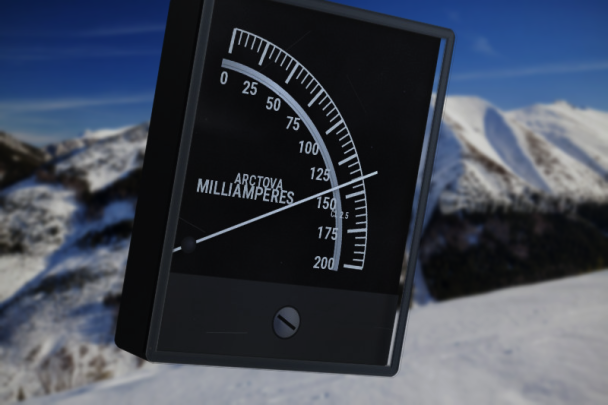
140; mA
